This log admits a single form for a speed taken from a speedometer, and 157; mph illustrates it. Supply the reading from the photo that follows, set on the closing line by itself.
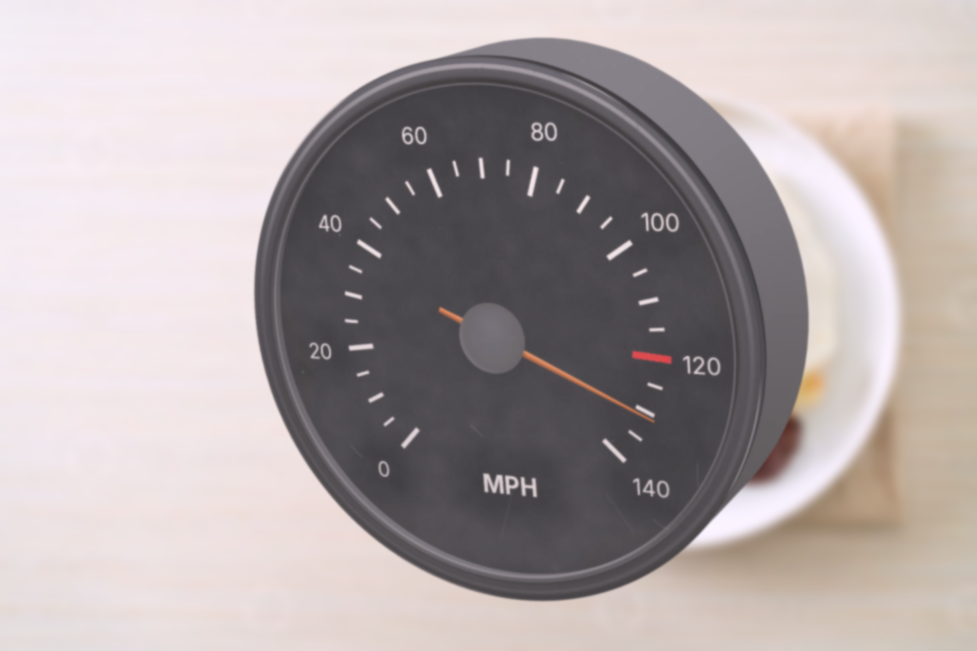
130; mph
